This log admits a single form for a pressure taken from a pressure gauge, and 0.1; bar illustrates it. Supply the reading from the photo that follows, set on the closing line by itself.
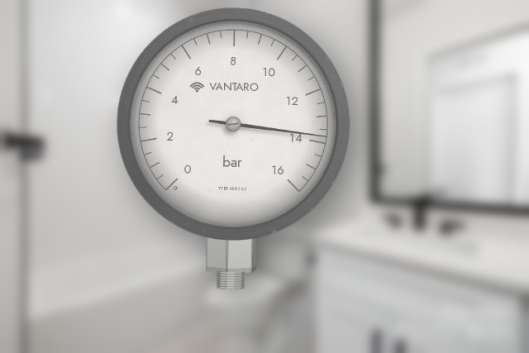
13.75; bar
